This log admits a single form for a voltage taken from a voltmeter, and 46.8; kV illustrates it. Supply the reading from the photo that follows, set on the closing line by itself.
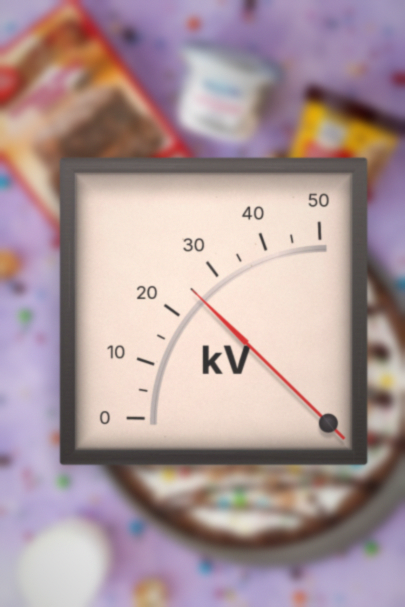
25; kV
